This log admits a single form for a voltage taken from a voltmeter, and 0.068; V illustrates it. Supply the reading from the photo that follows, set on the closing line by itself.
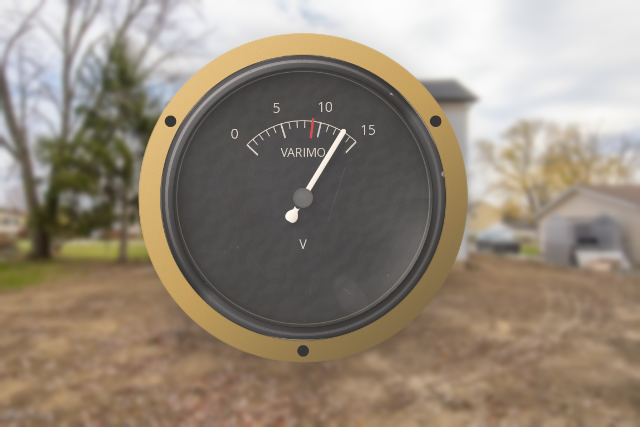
13; V
